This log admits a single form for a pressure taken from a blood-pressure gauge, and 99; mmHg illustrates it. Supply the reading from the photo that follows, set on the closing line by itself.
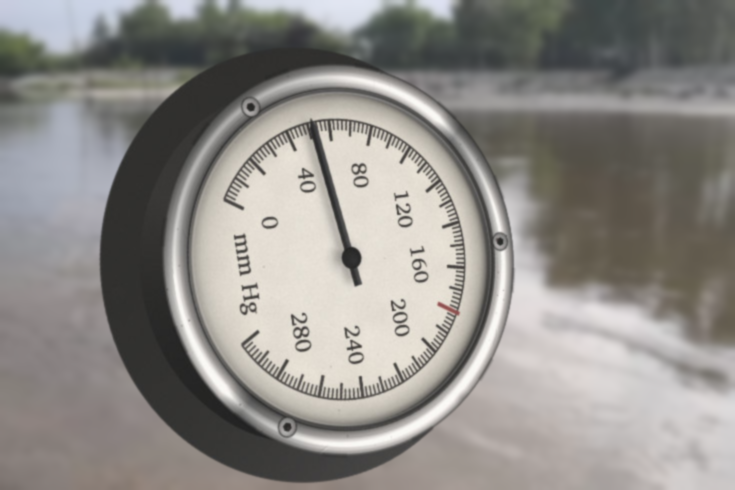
50; mmHg
